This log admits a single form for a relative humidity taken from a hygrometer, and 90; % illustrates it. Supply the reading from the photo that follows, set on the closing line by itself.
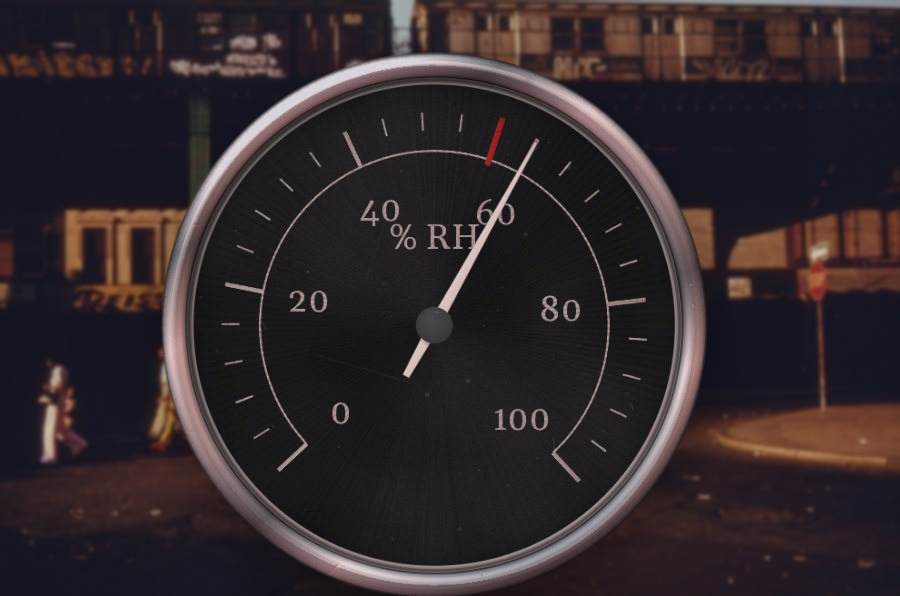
60; %
